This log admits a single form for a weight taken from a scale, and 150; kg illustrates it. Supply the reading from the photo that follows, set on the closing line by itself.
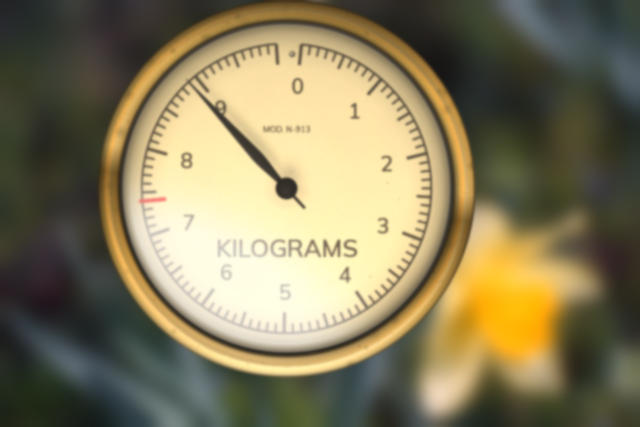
8.9; kg
